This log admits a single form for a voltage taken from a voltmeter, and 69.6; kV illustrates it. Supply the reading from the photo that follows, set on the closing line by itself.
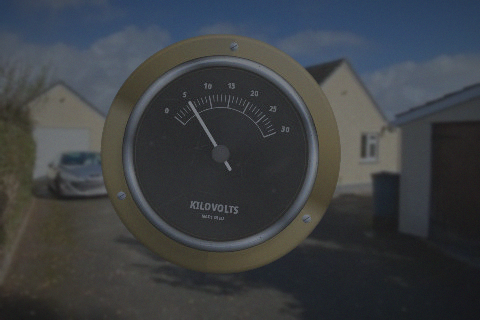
5; kV
